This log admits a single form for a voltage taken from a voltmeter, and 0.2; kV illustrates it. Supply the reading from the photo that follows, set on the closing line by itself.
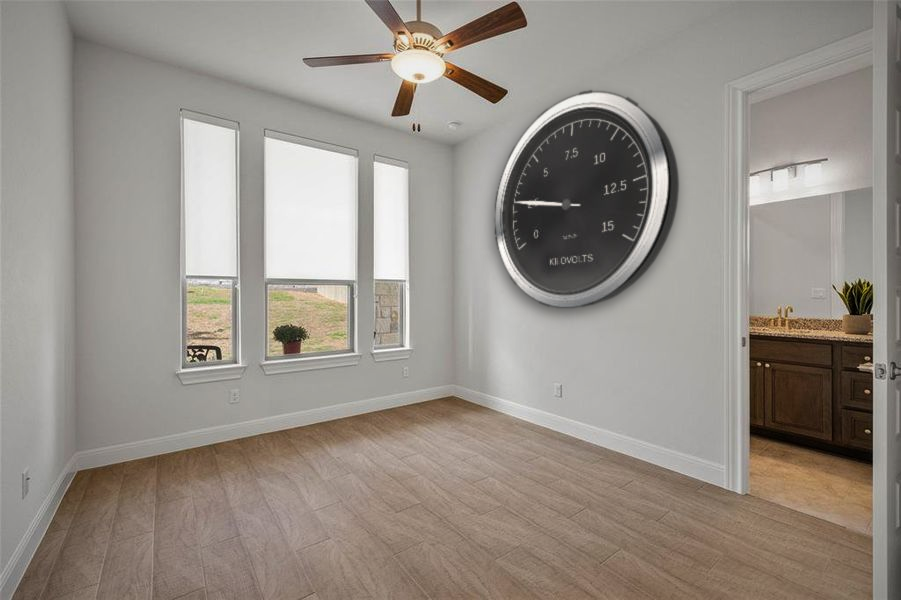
2.5; kV
